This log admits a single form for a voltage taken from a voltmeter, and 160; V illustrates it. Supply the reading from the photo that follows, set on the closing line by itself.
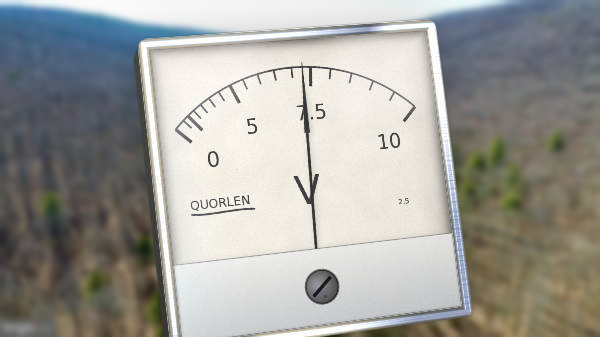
7.25; V
